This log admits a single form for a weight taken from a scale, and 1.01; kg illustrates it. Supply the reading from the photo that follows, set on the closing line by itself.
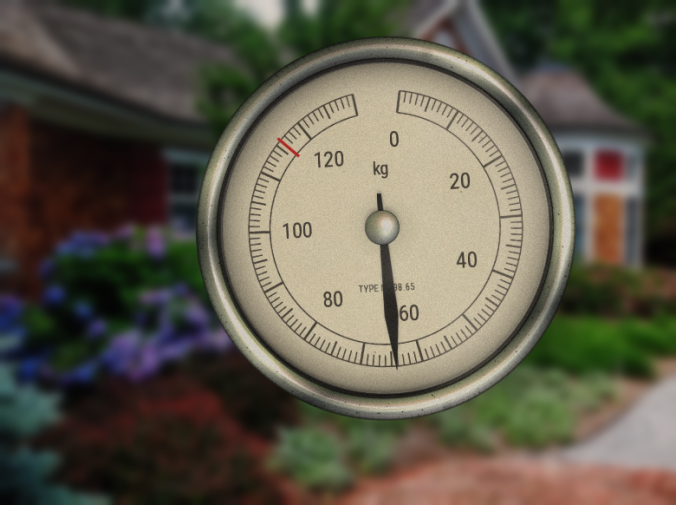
64; kg
